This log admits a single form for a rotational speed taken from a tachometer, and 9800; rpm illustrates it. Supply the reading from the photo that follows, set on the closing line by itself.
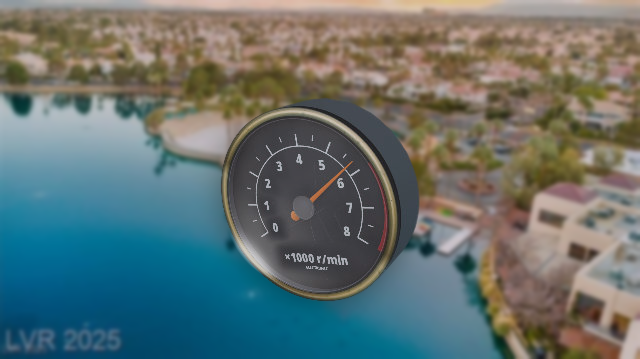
5750; rpm
